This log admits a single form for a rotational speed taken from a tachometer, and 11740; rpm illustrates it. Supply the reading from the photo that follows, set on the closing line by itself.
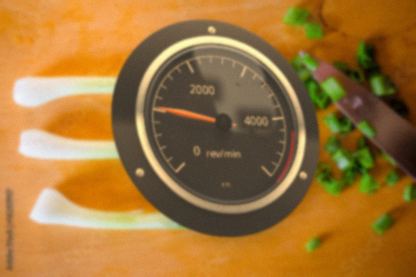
1000; rpm
